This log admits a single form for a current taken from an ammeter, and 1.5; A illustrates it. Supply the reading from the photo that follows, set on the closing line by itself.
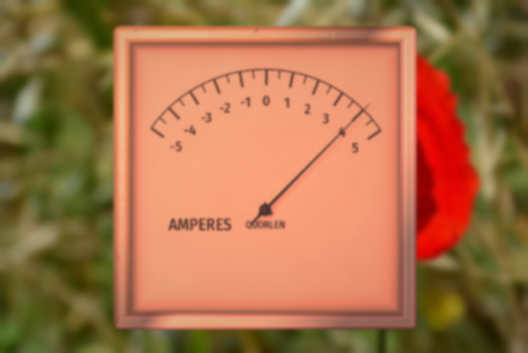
4; A
